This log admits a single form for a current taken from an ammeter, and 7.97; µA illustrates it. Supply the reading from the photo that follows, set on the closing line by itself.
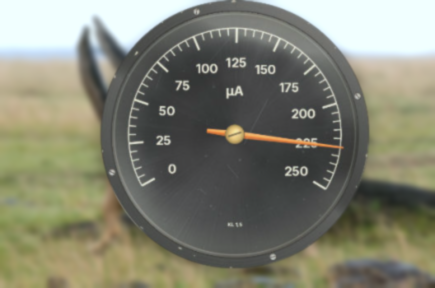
225; µA
